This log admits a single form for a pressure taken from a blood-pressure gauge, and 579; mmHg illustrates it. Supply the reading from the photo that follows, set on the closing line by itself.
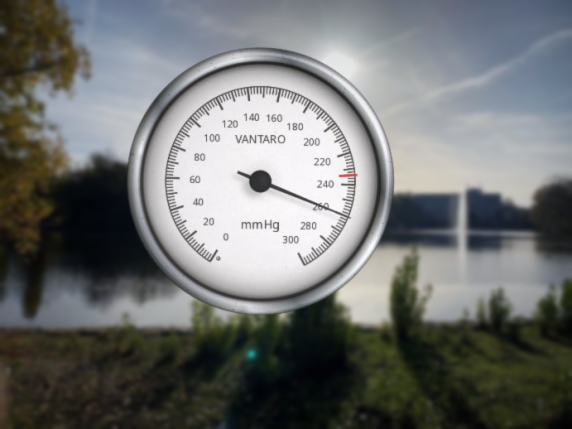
260; mmHg
